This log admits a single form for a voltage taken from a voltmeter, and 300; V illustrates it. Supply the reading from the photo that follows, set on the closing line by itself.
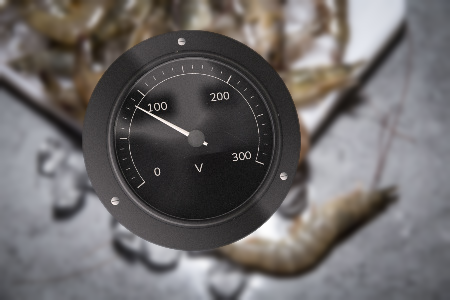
85; V
